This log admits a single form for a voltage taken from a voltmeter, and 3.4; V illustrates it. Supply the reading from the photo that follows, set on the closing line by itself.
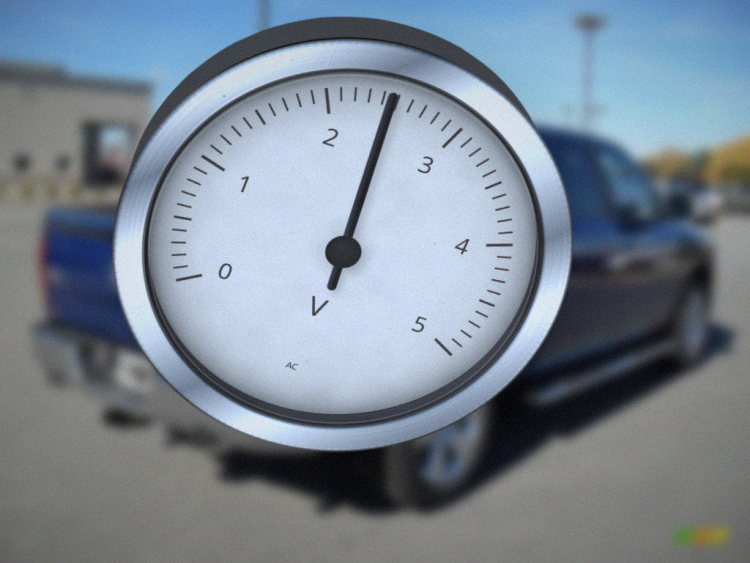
2.45; V
